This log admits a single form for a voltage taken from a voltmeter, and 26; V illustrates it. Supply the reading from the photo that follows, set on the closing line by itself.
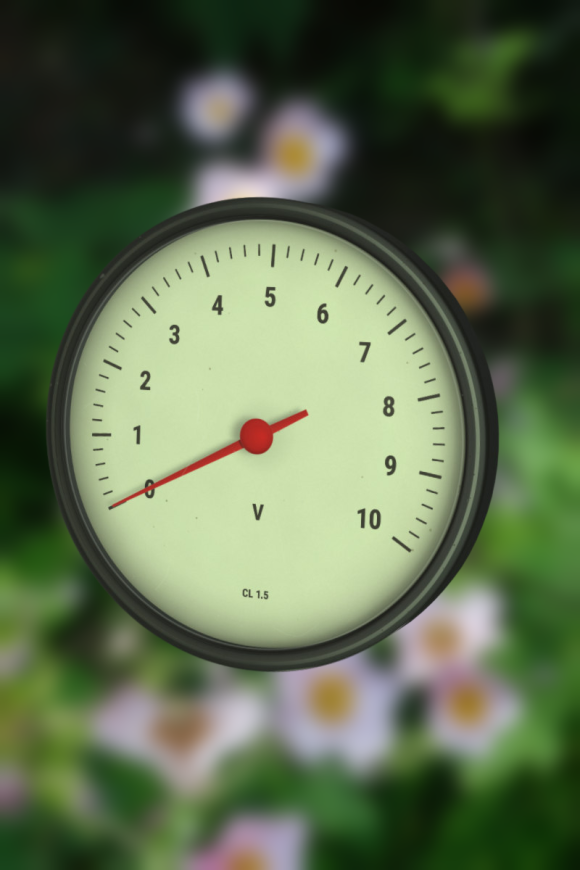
0; V
